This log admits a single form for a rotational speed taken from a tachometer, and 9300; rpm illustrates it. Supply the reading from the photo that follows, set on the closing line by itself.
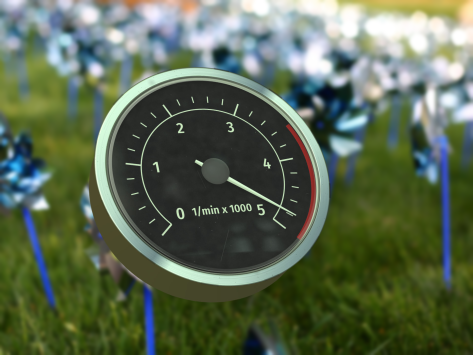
4800; rpm
